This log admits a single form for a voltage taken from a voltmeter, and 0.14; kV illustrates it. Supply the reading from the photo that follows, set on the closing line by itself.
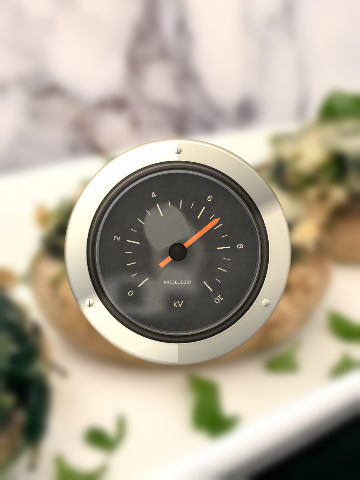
6.75; kV
